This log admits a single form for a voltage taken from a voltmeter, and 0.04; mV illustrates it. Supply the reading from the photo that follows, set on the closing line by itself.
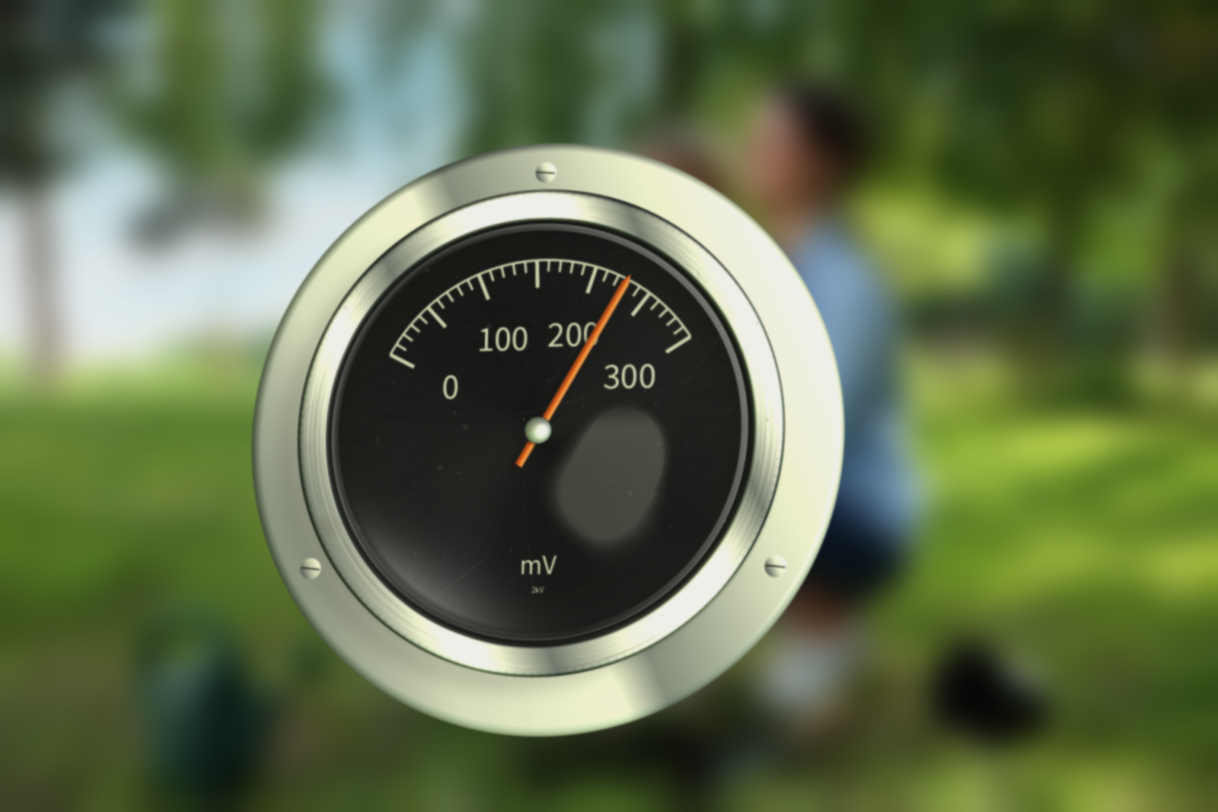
230; mV
